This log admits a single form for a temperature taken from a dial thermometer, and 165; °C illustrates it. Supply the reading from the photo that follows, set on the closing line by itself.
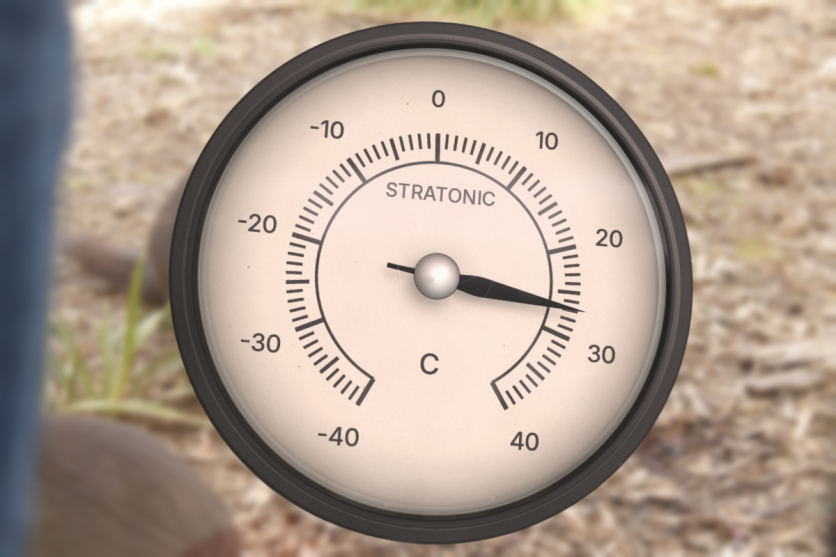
27; °C
